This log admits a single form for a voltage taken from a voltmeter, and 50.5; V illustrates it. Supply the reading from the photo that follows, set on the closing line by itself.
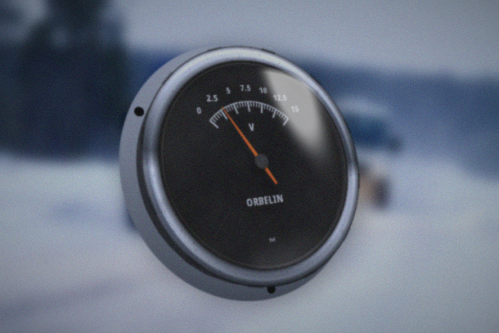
2.5; V
